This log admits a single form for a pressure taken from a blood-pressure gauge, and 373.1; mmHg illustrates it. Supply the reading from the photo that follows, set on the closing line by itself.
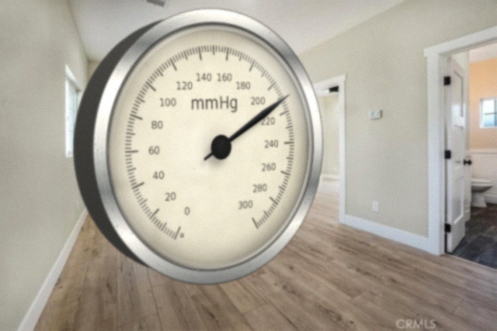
210; mmHg
